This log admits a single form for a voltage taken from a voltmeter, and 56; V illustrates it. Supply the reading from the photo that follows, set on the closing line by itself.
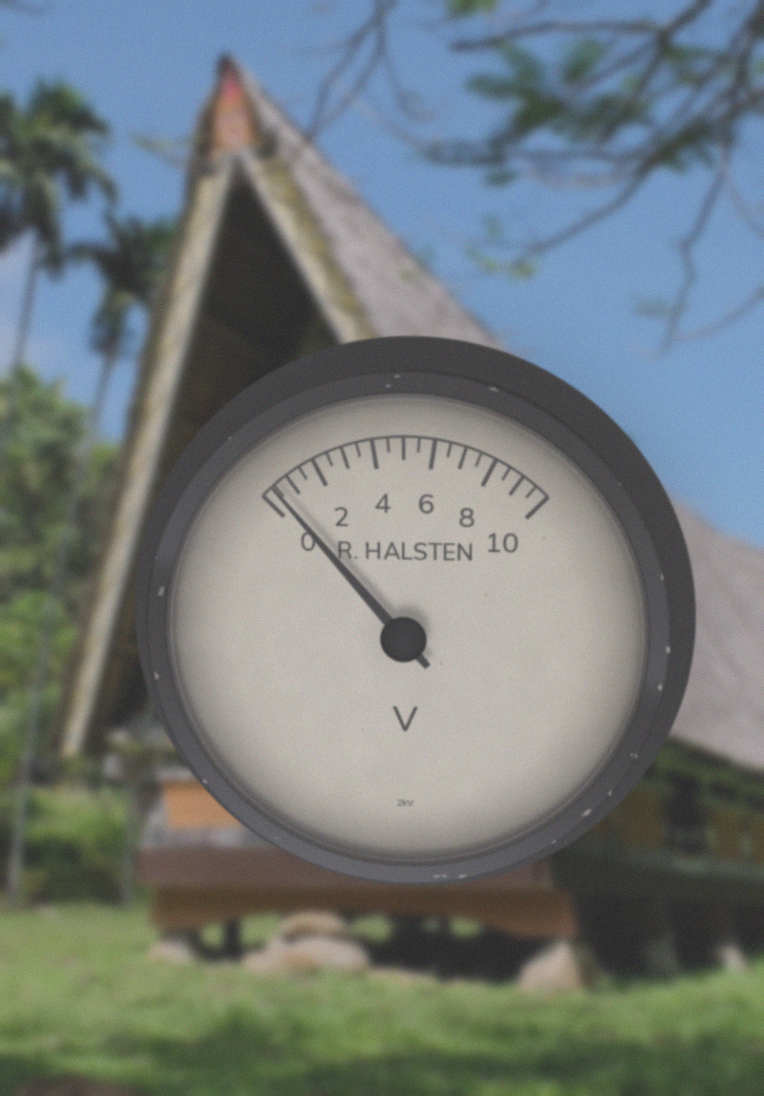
0.5; V
